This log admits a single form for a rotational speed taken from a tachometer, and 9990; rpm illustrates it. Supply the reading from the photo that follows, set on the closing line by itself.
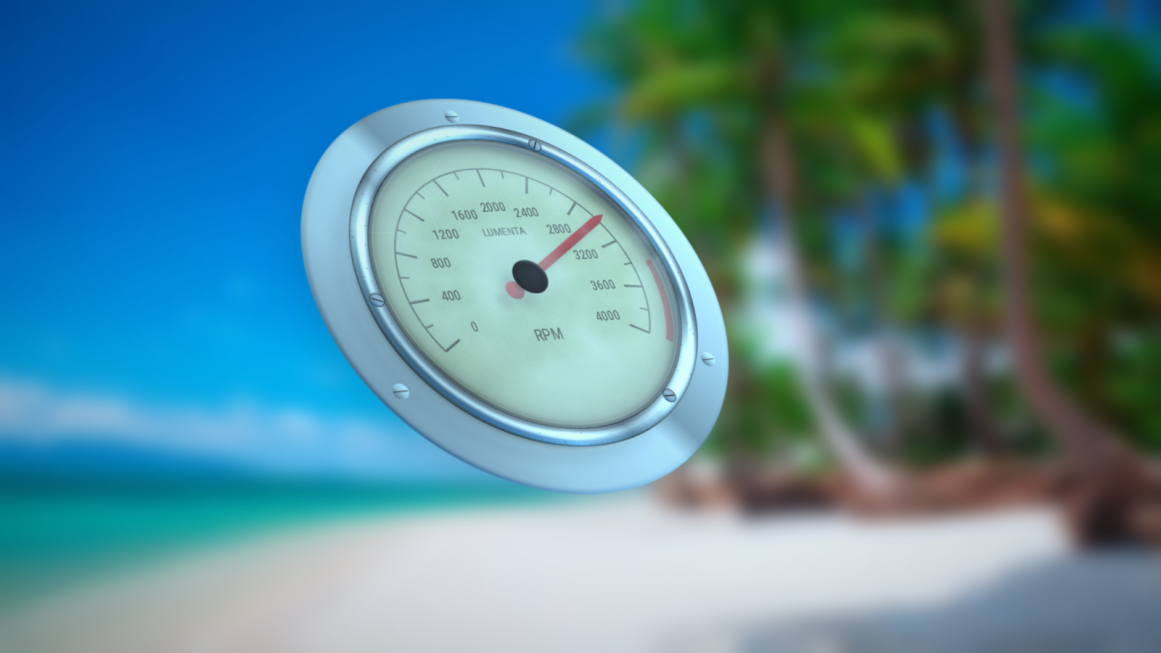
3000; rpm
